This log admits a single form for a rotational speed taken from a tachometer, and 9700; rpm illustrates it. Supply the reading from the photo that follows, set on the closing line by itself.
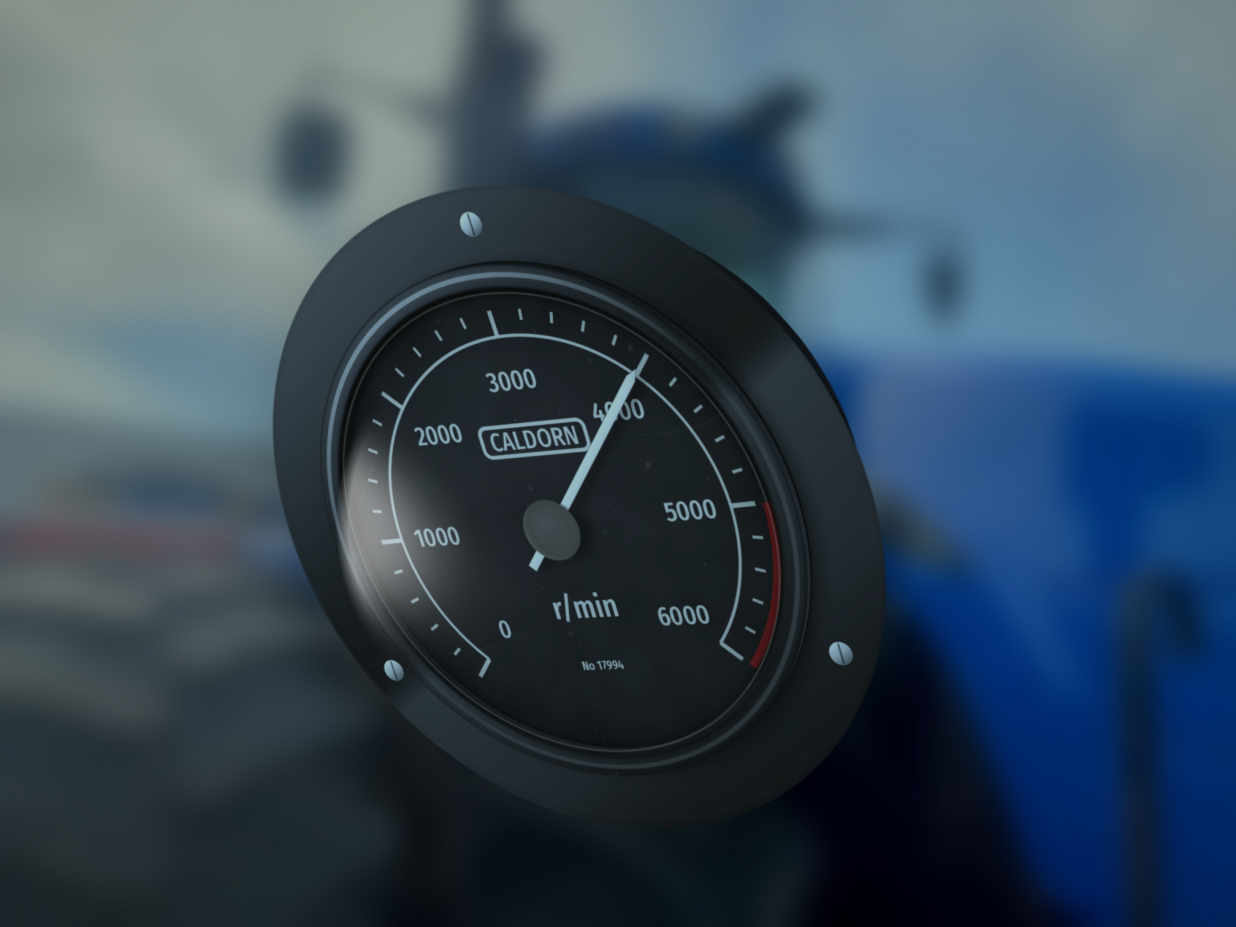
4000; rpm
